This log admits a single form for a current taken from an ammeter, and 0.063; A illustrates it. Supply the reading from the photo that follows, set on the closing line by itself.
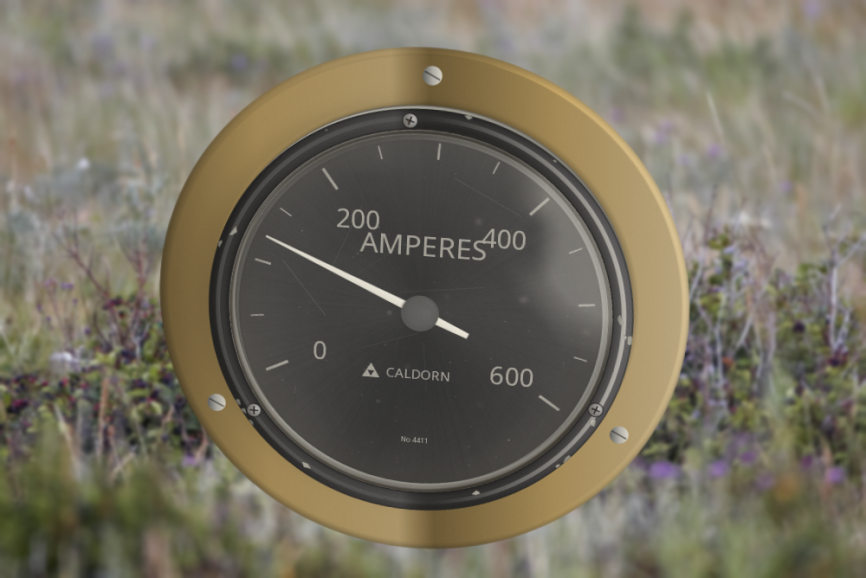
125; A
